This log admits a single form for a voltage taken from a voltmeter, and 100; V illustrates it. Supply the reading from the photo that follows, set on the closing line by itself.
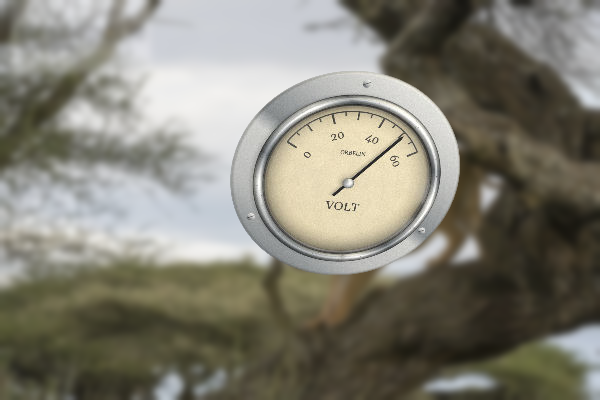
50; V
